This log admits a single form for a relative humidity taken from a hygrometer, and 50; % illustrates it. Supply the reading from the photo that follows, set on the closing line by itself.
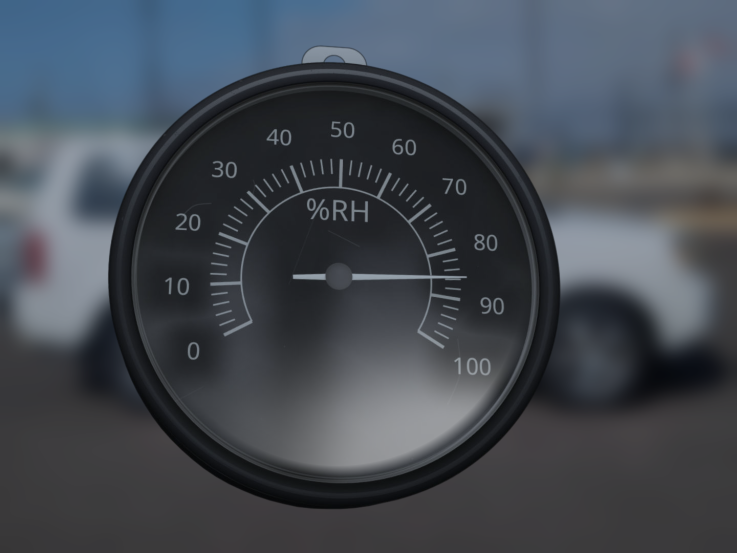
86; %
